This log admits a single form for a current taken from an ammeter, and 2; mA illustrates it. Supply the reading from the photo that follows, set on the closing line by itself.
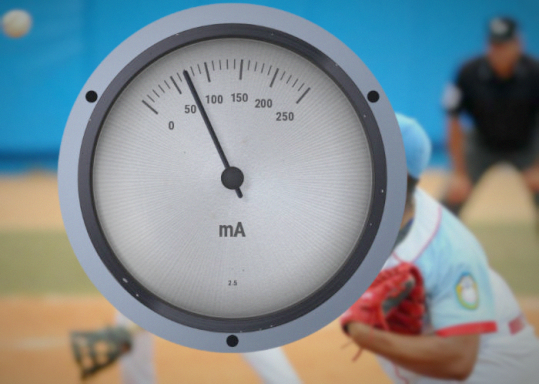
70; mA
